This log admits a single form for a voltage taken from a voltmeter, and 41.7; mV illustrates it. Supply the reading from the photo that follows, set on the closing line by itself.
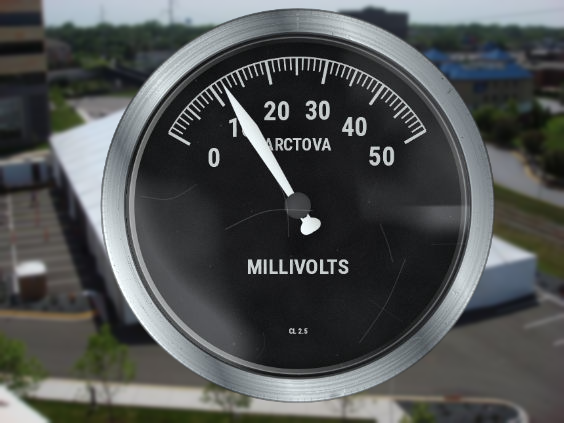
12; mV
